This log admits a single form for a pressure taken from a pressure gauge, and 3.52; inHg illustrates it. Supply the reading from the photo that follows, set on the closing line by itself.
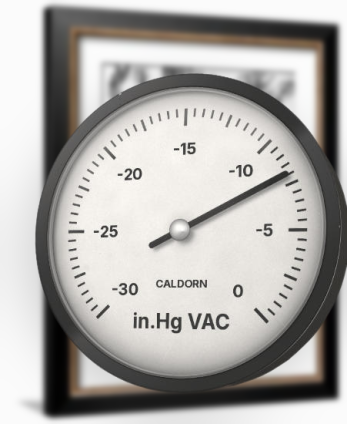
-8; inHg
